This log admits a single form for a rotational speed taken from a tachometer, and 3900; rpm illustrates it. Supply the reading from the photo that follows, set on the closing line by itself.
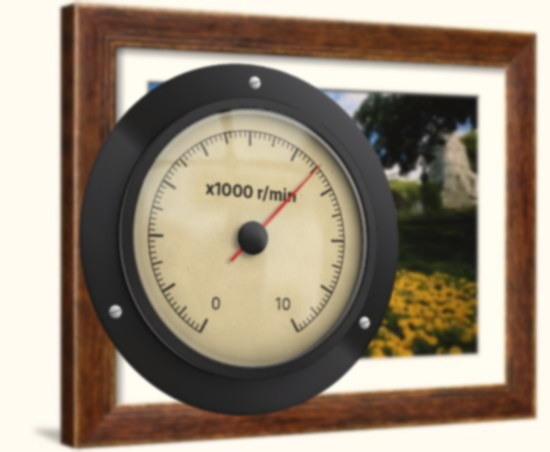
6500; rpm
